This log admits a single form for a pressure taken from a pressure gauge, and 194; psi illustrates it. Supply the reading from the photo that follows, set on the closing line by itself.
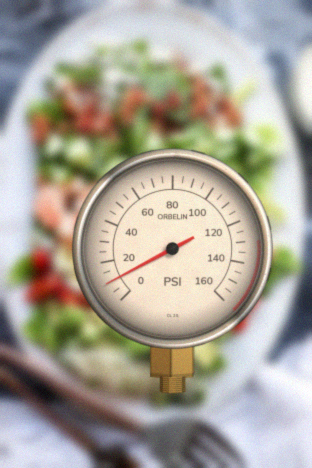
10; psi
